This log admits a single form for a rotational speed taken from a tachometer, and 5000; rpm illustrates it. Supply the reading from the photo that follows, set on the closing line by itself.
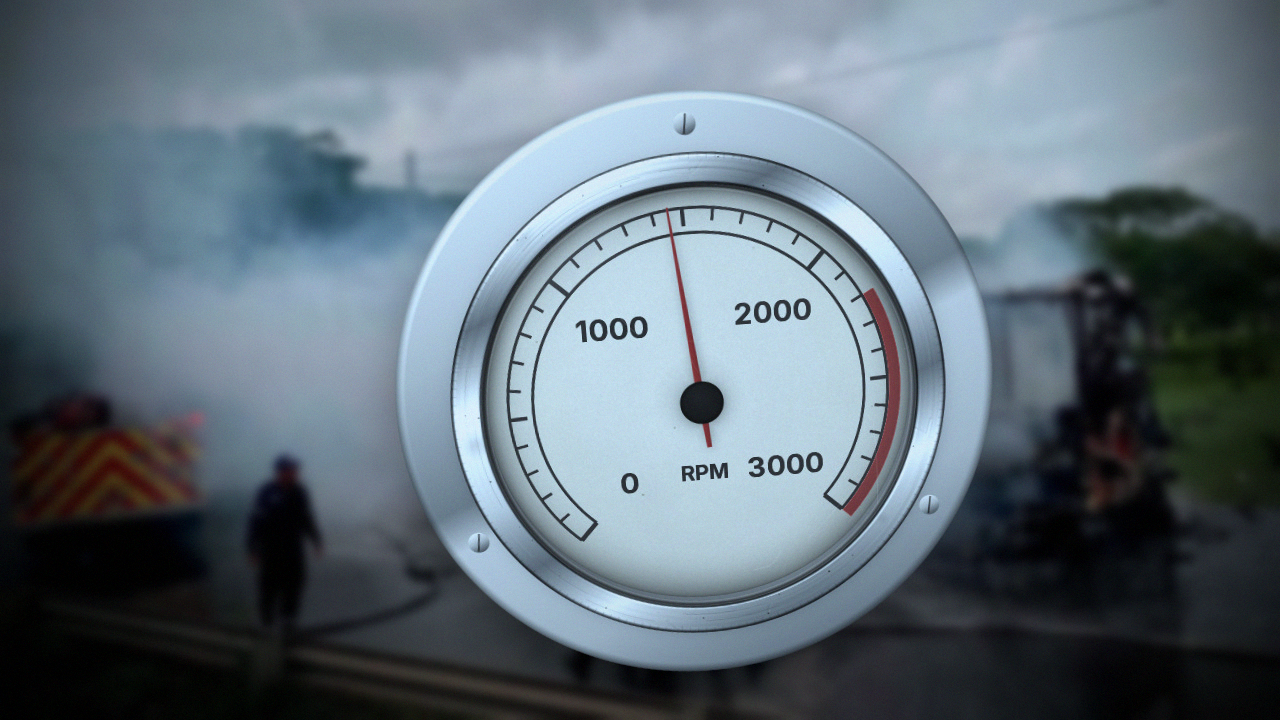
1450; rpm
